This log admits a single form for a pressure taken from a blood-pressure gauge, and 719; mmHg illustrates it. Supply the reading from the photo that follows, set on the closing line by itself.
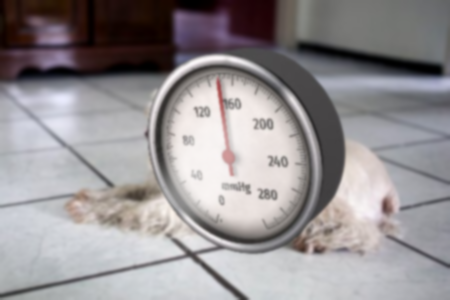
150; mmHg
